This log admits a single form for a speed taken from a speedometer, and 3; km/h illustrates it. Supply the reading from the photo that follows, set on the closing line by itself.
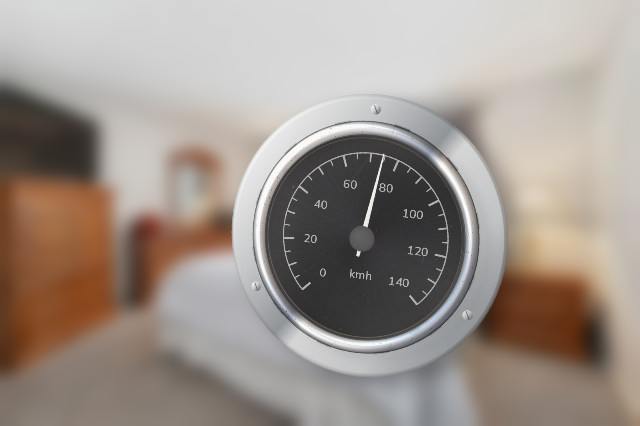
75; km/h
